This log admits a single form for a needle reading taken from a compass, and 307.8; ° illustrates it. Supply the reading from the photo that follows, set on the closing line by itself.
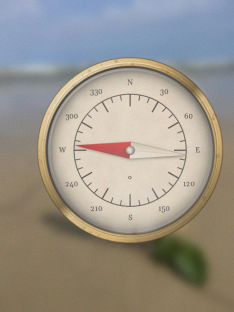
275; °
